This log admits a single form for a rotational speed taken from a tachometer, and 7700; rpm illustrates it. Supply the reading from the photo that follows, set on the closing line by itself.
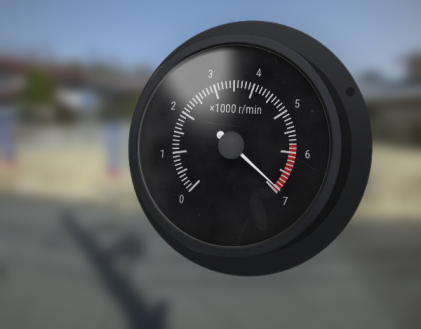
6900; rpm
